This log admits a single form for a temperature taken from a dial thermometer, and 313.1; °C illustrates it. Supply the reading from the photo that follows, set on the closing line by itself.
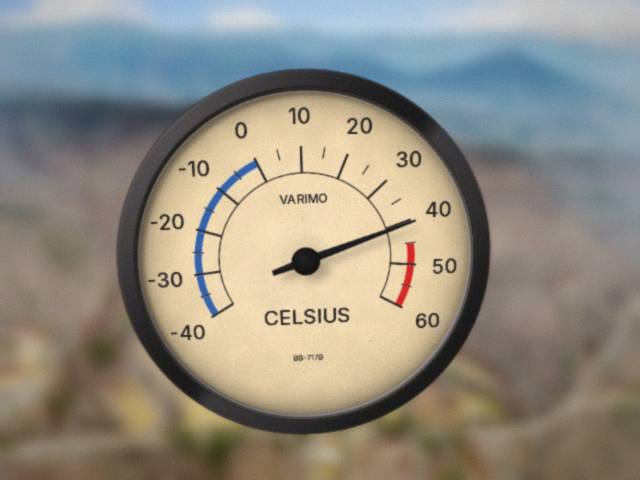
40; °C
